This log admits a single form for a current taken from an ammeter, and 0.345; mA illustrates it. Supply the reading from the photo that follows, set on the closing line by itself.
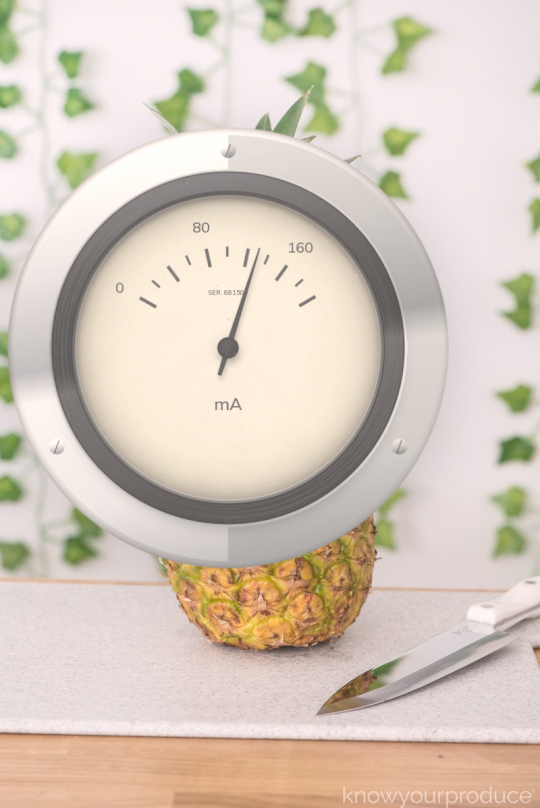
130; mA
